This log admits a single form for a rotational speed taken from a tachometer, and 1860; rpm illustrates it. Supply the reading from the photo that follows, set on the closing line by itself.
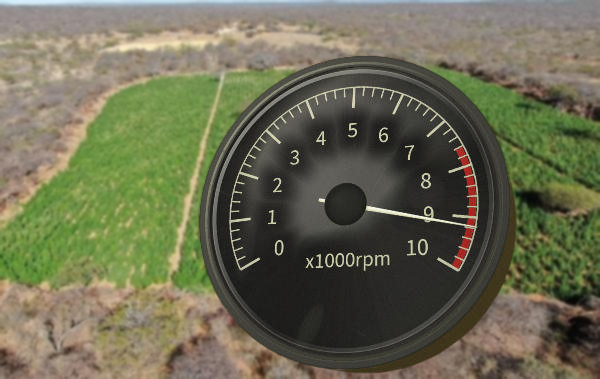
9200; rpm
